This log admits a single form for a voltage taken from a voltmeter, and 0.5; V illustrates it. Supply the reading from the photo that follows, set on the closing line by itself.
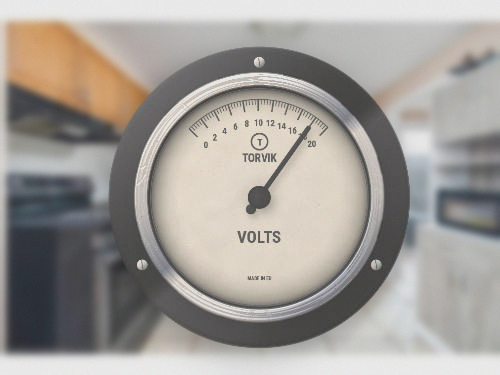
18; V
